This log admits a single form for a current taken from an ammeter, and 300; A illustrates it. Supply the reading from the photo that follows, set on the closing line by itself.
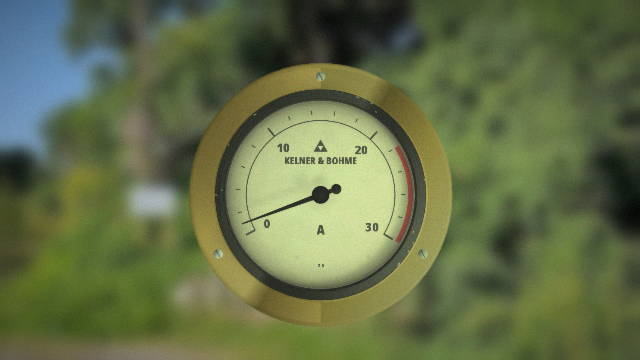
1; A
